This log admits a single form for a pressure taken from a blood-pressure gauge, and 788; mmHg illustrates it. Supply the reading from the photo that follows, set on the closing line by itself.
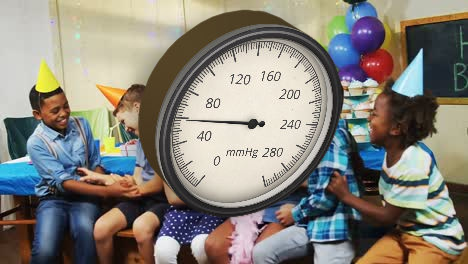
60; mmHg
